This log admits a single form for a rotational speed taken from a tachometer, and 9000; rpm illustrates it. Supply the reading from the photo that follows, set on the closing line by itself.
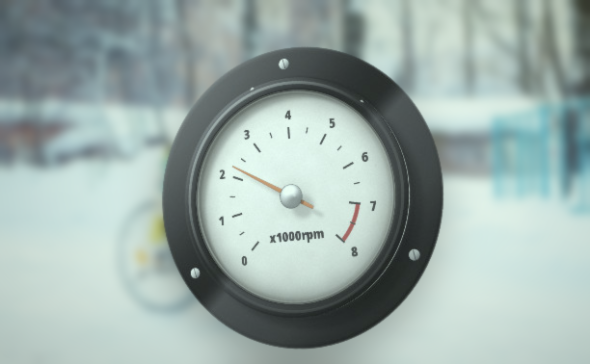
2250; rpm
